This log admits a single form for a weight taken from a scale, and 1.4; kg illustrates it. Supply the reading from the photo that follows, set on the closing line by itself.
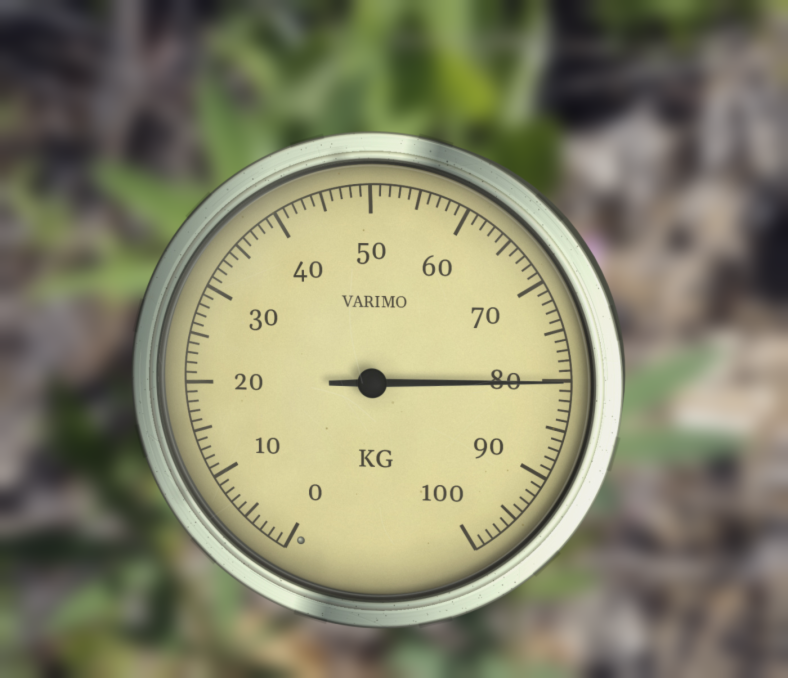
80; kg
